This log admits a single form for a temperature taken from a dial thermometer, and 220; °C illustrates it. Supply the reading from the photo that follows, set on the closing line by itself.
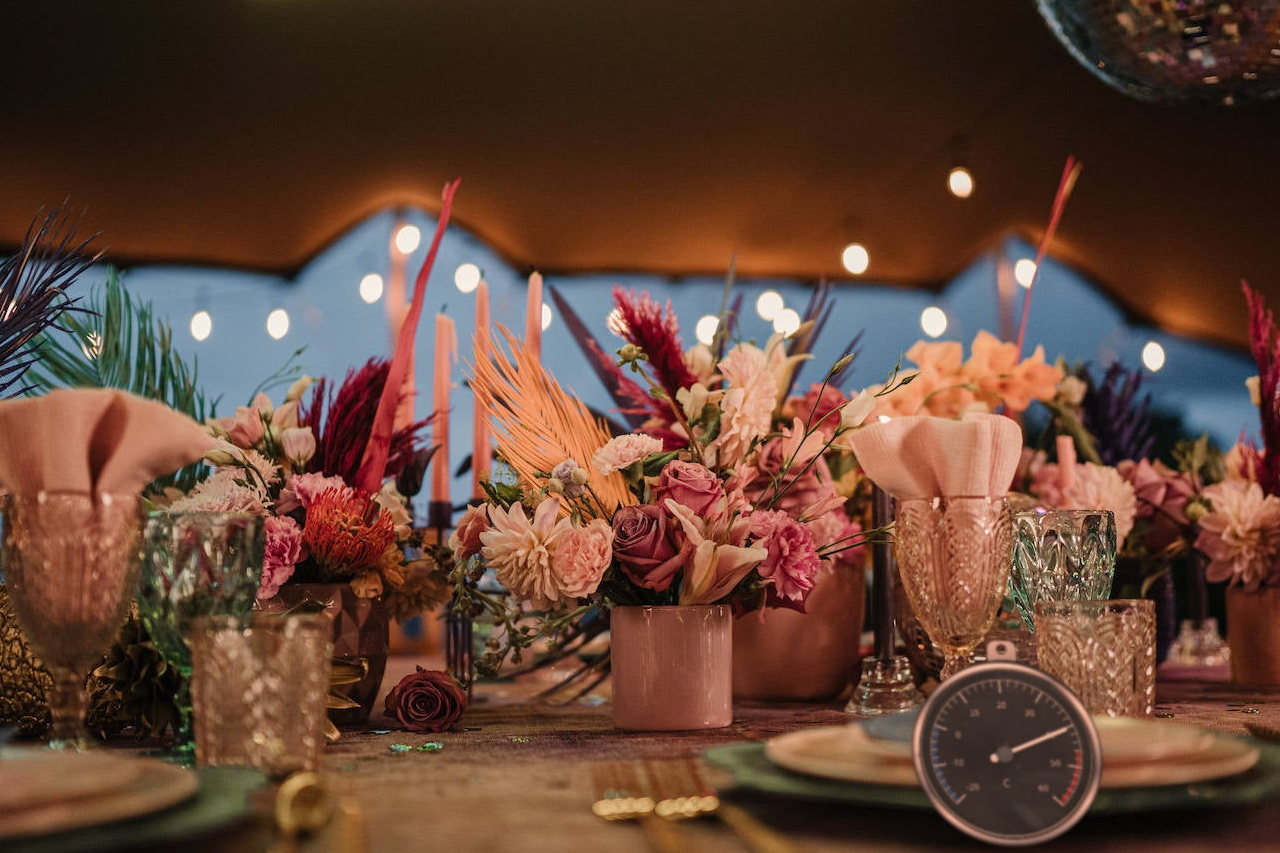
40; °C
